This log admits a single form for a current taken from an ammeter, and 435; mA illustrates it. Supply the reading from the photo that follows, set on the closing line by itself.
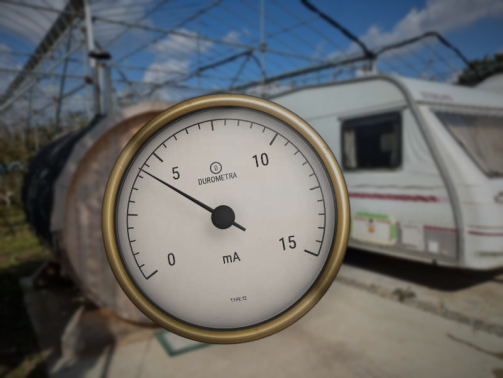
4.25; mA
